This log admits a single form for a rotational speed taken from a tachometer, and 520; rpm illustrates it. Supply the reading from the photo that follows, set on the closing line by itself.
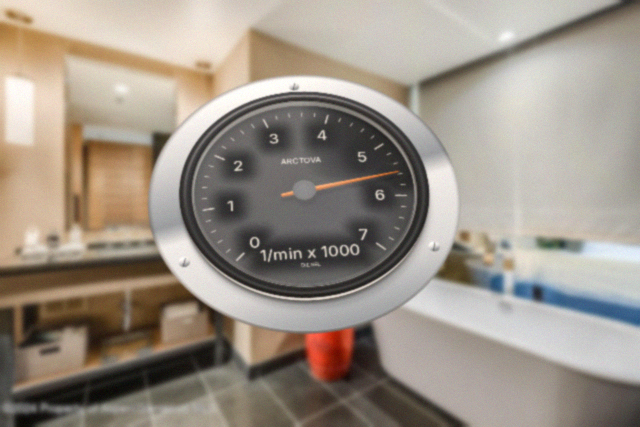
5600; rpm
